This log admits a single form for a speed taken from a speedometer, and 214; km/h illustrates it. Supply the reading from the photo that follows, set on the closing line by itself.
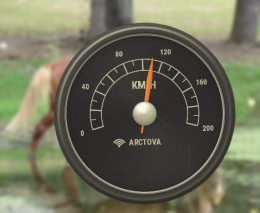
110; km/h
